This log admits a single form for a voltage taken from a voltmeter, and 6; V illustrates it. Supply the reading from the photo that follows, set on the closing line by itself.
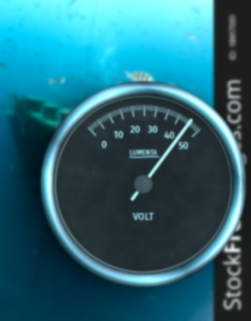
45; V
